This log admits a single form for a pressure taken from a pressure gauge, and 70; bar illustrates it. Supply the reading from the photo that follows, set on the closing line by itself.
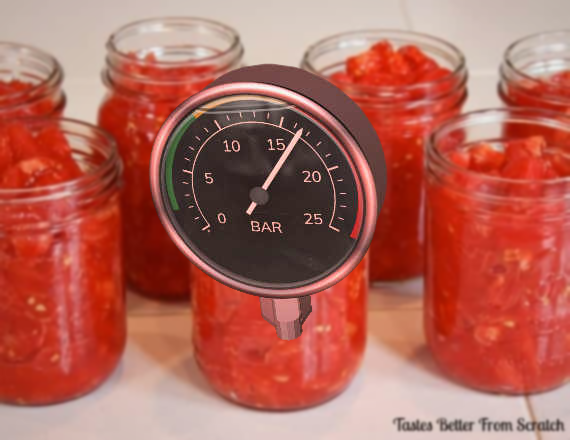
16.5; bar
